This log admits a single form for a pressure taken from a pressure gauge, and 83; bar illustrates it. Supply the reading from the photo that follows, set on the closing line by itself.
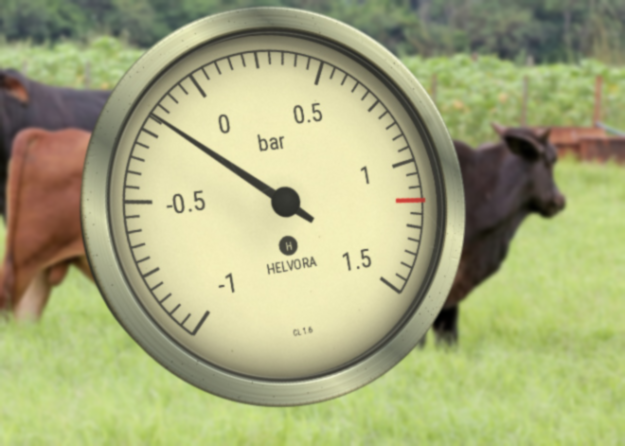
-0.2; bar
